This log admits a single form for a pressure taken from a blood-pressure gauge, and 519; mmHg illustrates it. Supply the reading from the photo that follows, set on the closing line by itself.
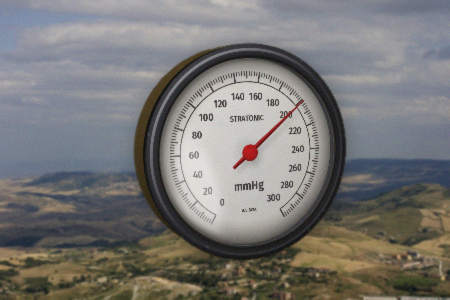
200; mmHg
